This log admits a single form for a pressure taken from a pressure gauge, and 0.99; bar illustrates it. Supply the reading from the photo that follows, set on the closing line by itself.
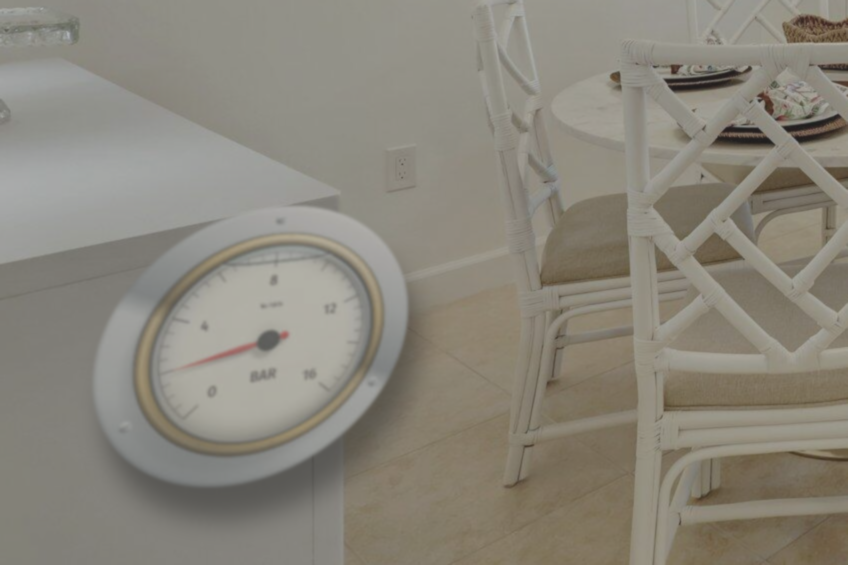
2; bar
